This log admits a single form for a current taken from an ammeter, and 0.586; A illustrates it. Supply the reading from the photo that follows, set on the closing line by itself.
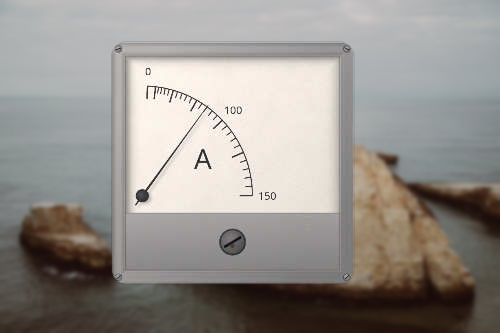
85; A
